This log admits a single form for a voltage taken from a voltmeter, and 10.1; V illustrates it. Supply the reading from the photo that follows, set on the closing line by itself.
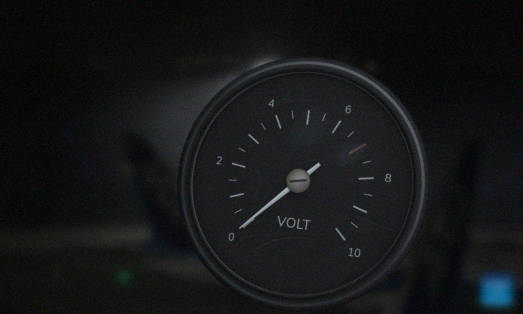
0; V
